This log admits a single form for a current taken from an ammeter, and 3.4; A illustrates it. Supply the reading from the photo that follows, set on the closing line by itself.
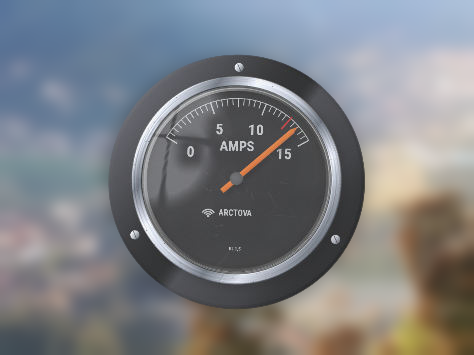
13.5; A
